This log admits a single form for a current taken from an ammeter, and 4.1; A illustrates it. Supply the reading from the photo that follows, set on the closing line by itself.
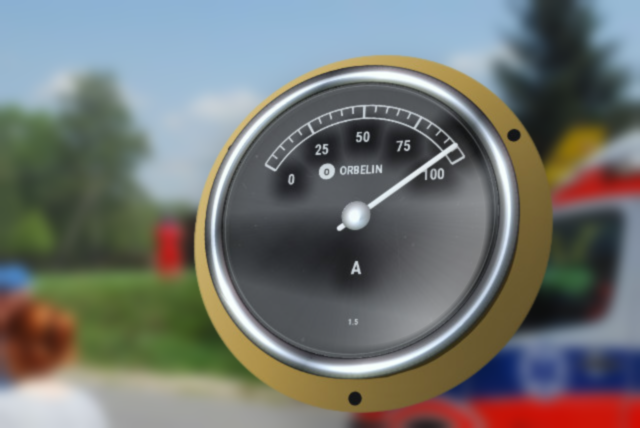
95; A
